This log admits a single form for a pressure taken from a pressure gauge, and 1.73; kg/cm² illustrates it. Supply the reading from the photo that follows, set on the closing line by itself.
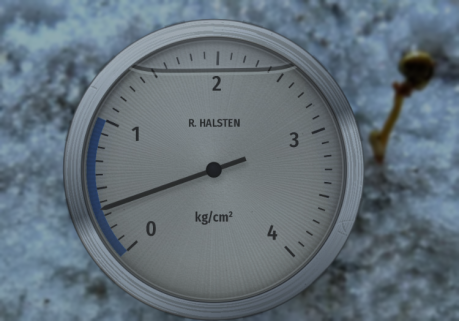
0.35; kg/cm²
